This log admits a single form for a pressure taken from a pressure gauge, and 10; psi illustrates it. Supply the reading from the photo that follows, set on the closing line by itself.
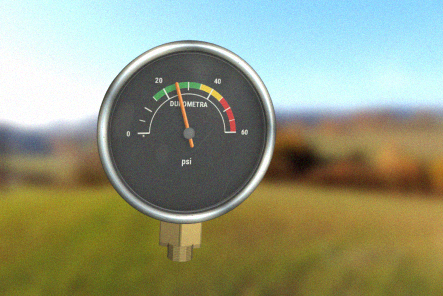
25; psi
